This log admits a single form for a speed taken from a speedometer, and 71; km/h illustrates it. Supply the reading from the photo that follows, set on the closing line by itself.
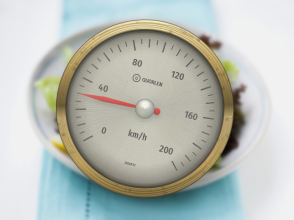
30; km/h
